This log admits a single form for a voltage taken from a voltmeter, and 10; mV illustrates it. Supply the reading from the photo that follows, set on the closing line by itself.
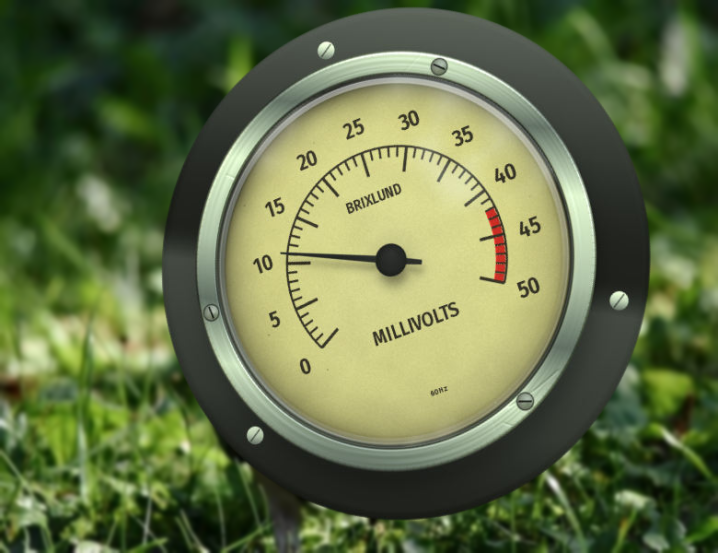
11; mV
